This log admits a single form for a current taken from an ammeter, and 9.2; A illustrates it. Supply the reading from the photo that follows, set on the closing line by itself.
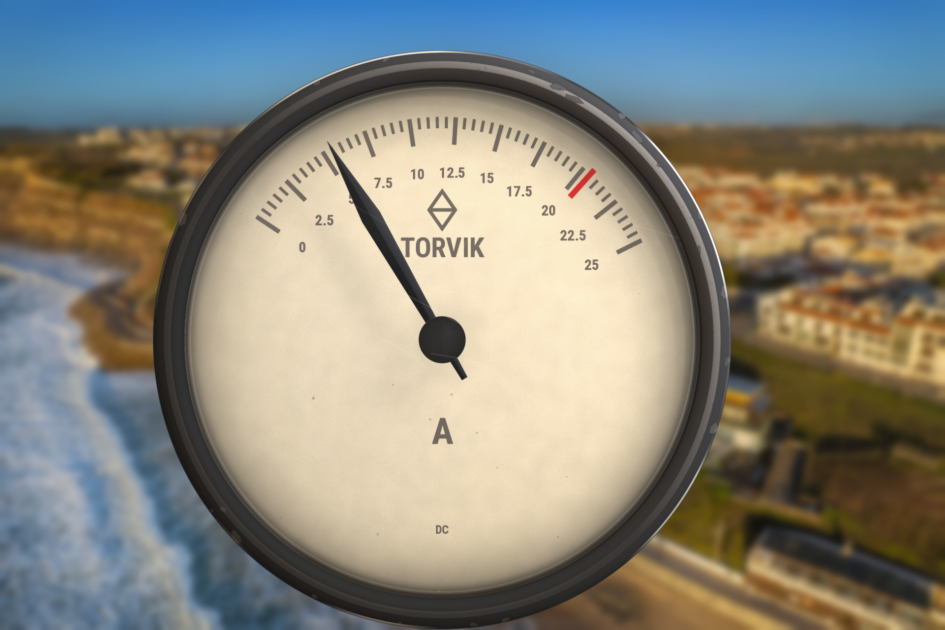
5.5; A
